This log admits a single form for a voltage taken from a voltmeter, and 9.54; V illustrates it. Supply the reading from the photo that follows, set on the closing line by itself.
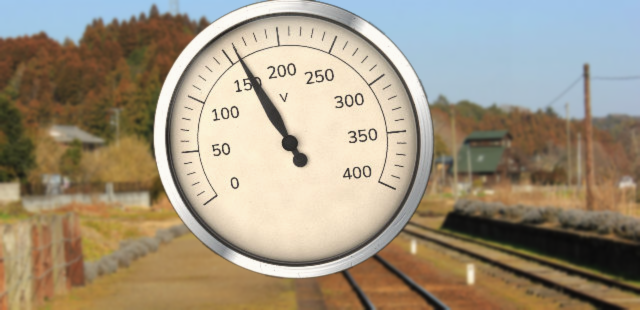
160; V
